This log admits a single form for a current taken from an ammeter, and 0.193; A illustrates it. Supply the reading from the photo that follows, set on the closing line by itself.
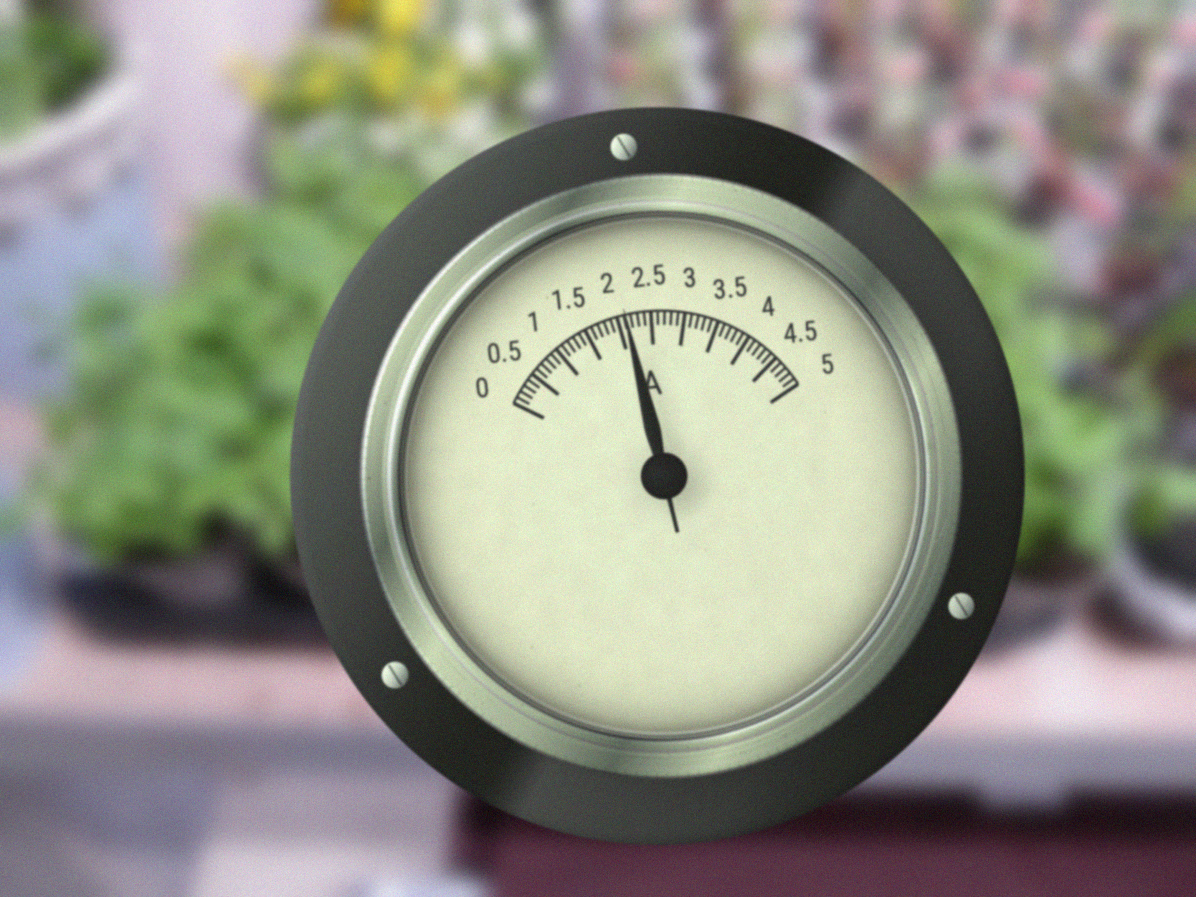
2.1; A
